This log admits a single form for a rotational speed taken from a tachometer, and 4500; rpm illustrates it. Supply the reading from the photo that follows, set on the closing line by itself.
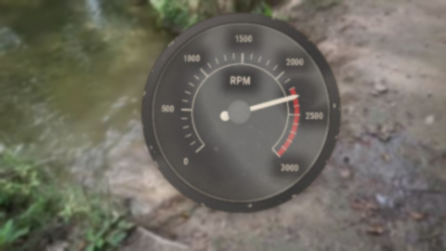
2300; rpm
